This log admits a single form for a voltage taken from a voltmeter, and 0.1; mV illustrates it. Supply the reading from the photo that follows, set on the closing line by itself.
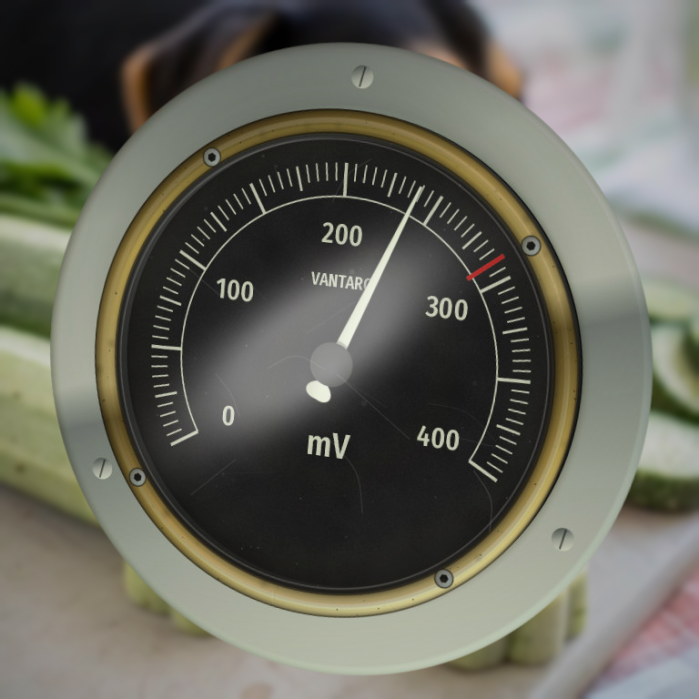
240; mV
